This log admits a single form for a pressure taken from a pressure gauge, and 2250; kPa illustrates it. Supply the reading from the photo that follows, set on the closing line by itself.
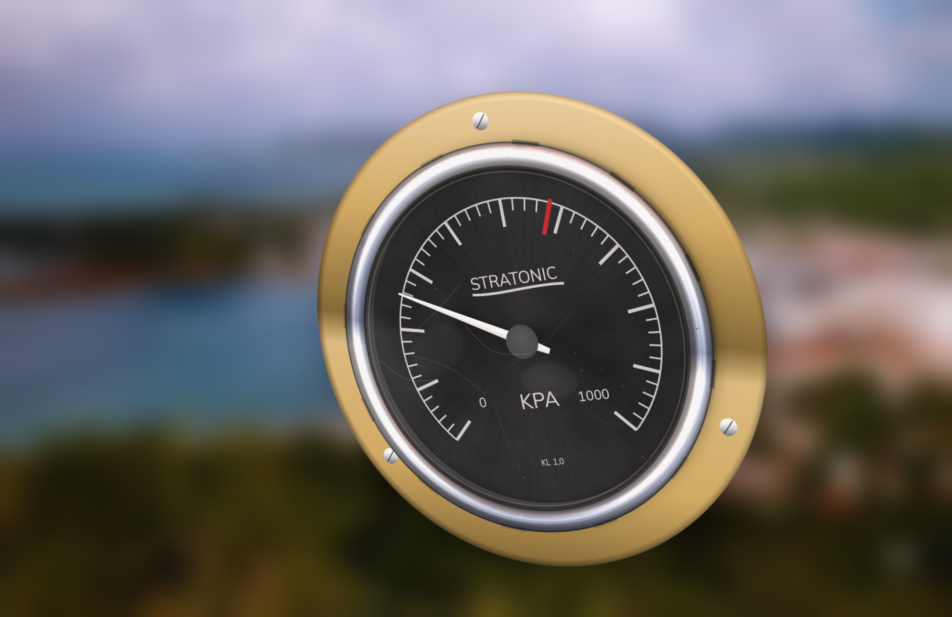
260; kPa
